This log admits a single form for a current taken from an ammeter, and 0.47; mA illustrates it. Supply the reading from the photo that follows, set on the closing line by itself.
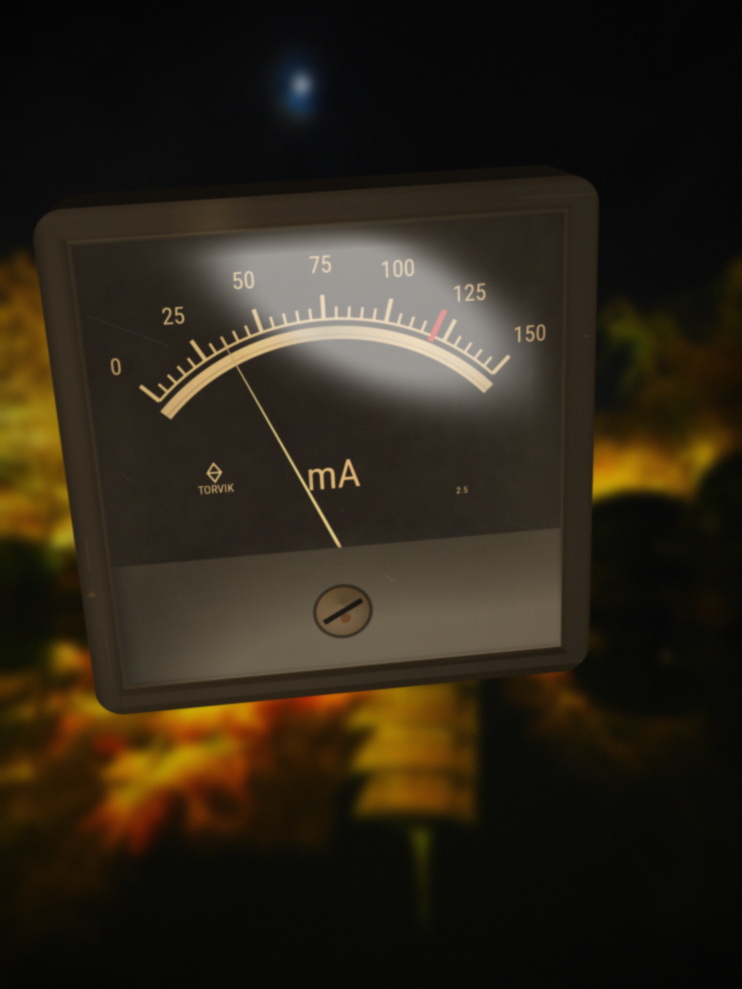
35; mA
